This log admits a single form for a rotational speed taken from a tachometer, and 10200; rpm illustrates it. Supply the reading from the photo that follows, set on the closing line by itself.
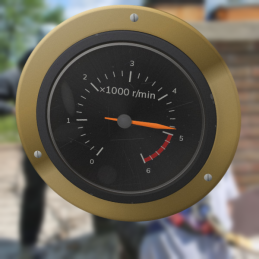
4800; rpm
